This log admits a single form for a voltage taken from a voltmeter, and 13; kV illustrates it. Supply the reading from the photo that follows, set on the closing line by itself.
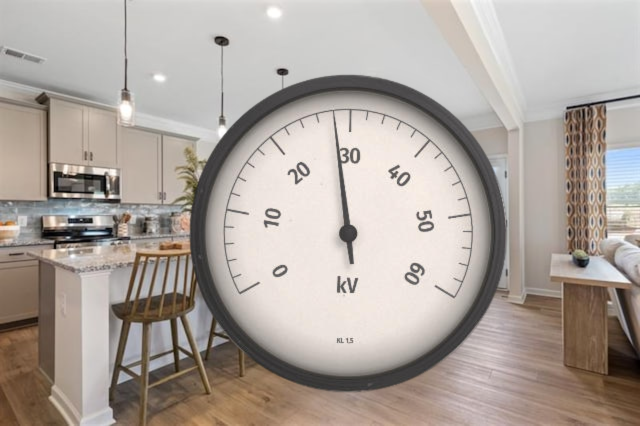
28; kV
